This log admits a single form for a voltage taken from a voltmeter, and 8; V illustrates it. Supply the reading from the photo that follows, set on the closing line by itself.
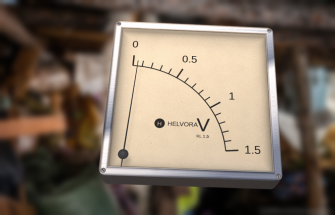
0.05; V
